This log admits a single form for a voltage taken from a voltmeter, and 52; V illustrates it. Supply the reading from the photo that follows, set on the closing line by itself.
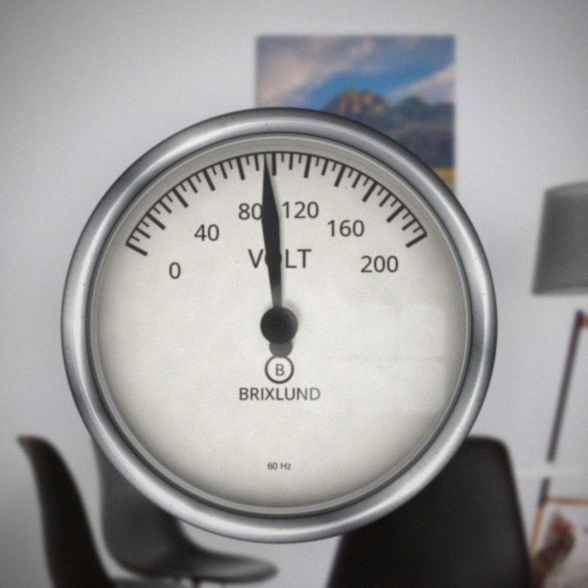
95; V
